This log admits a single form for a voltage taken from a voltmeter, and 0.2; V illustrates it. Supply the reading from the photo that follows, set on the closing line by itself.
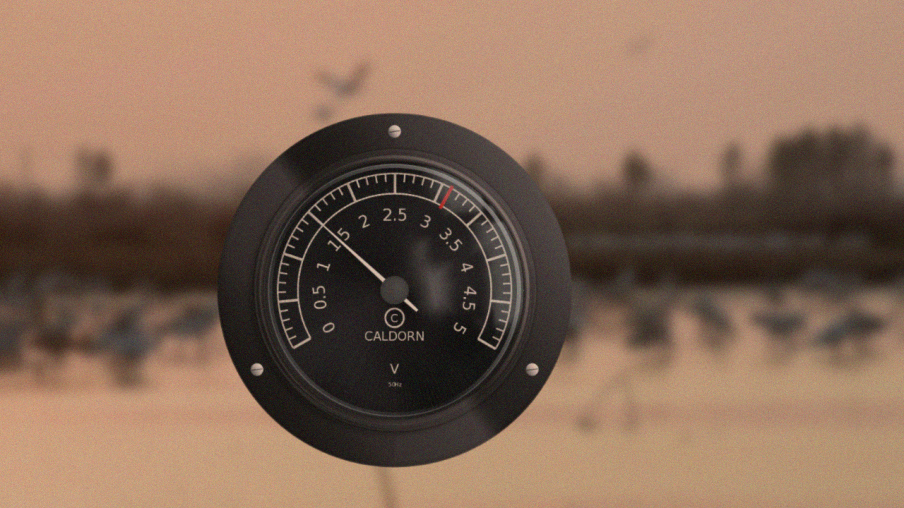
1.5; V
